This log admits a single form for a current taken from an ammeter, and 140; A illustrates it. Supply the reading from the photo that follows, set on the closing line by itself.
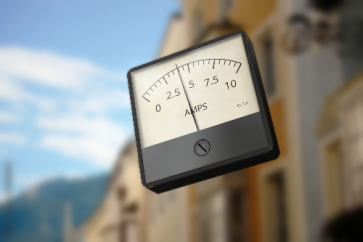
4; A
